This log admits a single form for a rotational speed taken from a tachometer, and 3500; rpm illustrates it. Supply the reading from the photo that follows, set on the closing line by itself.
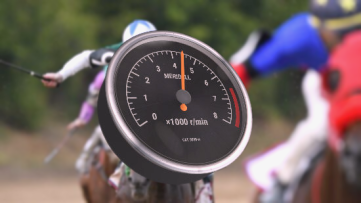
4400; rpm
